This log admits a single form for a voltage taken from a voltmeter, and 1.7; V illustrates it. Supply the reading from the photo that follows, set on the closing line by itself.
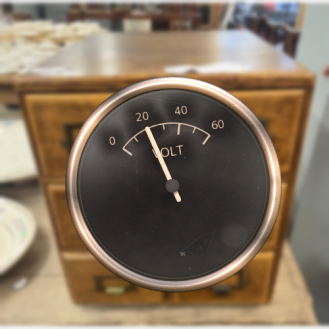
20; V
